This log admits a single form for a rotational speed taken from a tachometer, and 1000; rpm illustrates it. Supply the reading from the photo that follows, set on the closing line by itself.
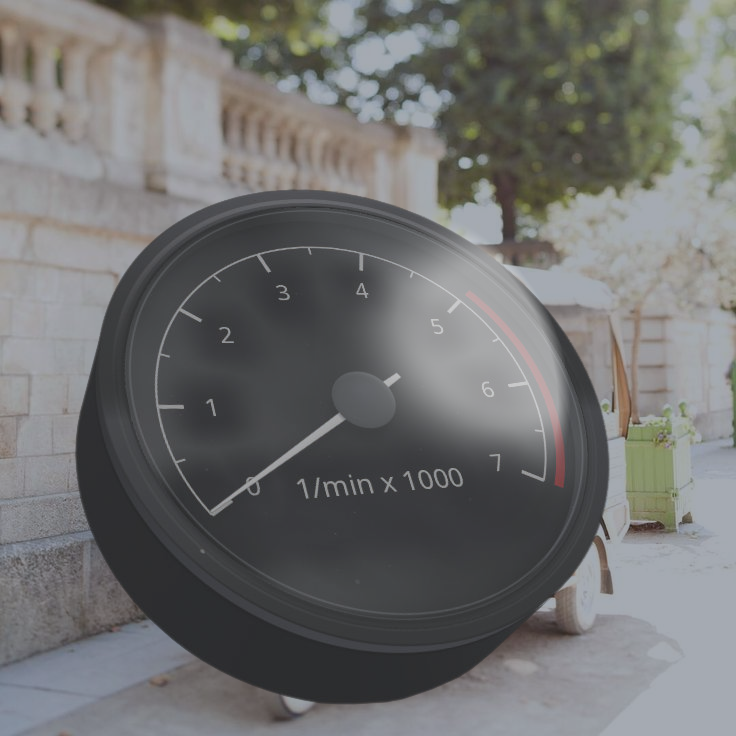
0; rpm
